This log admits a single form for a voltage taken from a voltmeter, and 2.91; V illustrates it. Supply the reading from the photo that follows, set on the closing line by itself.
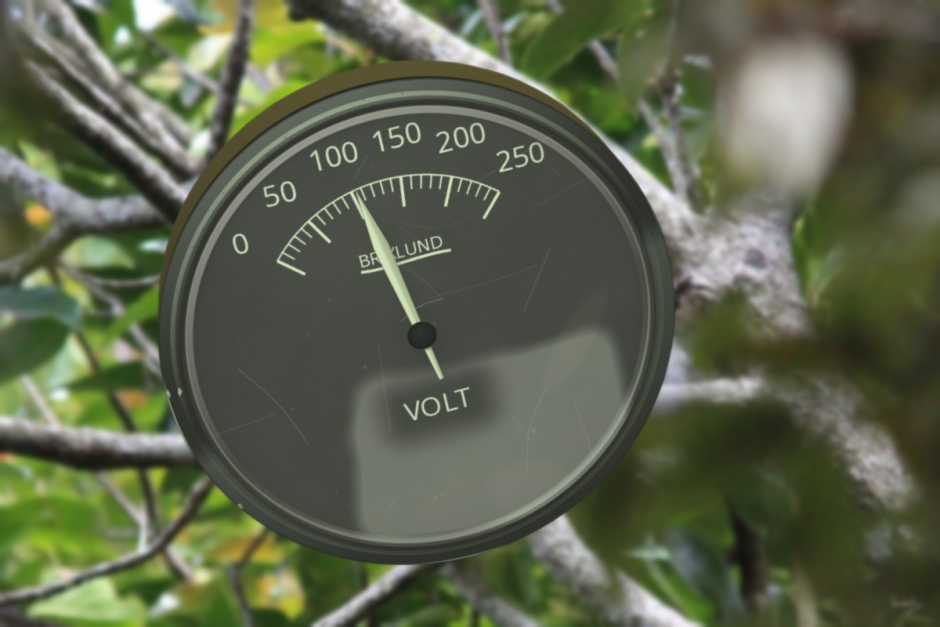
105; V
